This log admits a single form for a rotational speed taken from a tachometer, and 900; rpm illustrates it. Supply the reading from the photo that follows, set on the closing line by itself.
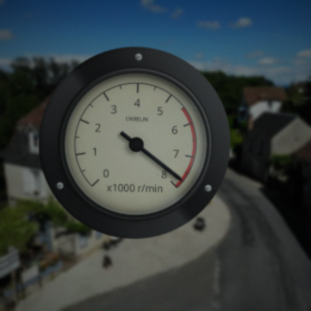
7750; rpm
